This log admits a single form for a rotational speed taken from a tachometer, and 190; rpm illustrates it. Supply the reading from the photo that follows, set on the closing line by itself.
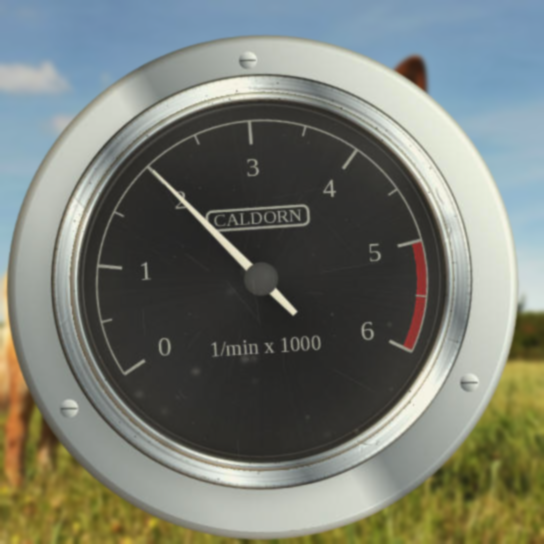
2000; rpm
